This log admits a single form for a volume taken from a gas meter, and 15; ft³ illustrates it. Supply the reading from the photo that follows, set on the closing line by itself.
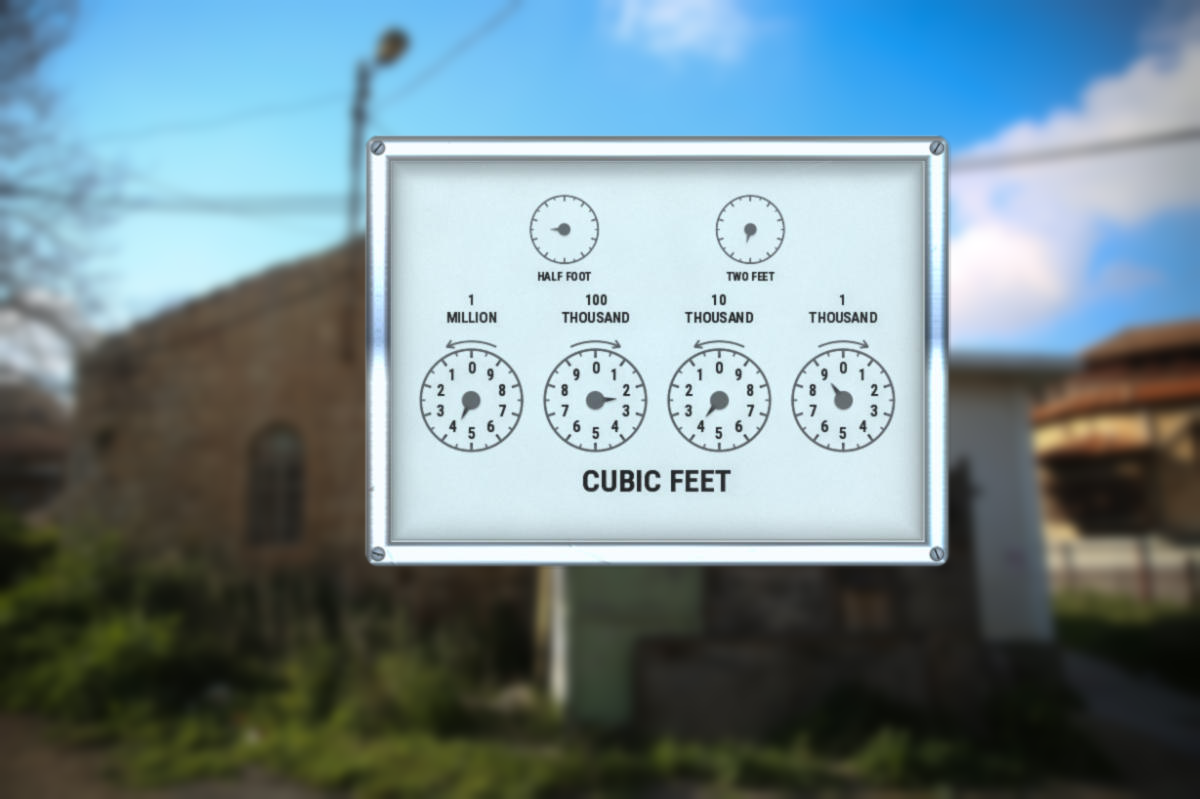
423900; ft³
